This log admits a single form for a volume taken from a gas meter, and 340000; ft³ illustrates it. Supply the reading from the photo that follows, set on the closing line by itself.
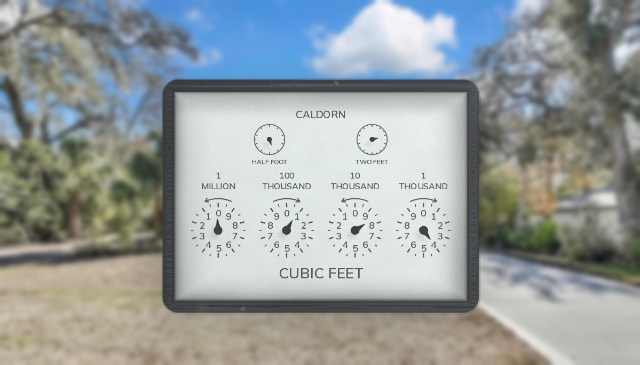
8400; ft³
